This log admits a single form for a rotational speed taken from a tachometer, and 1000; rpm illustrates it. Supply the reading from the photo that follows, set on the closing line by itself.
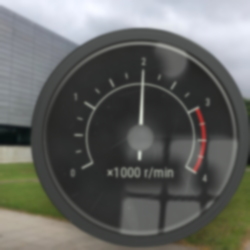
2000; rpm
